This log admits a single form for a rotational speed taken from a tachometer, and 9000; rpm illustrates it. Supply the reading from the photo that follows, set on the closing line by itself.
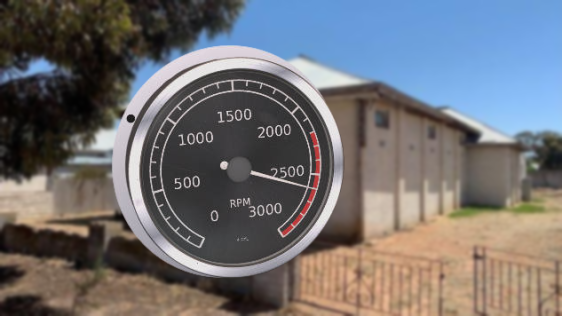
2600; rpm
